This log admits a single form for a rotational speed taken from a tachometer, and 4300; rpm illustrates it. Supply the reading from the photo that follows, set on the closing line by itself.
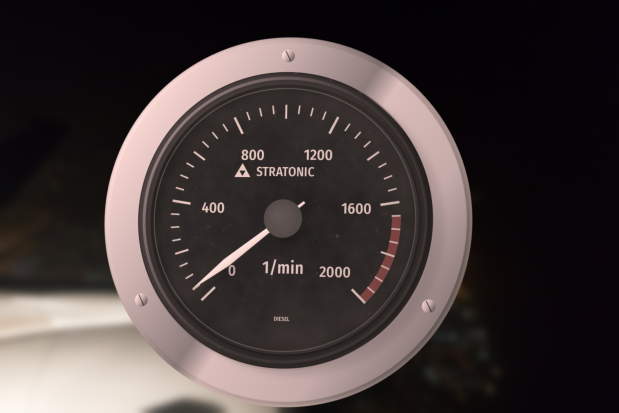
50; rpm
